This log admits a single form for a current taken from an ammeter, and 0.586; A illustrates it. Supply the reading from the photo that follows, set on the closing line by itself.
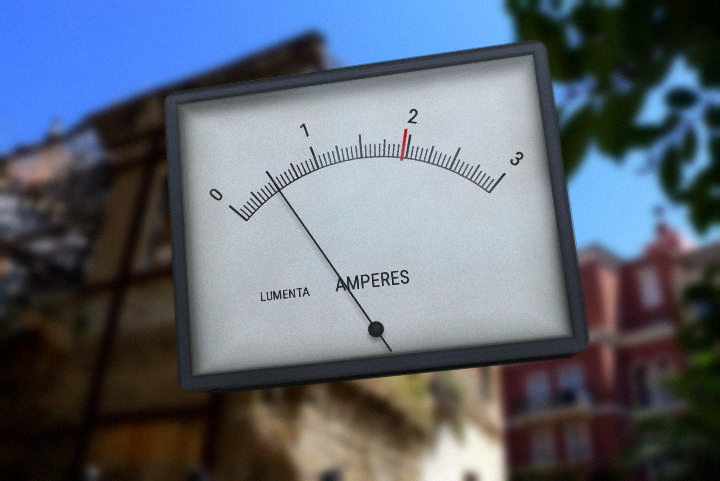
0.5; A
